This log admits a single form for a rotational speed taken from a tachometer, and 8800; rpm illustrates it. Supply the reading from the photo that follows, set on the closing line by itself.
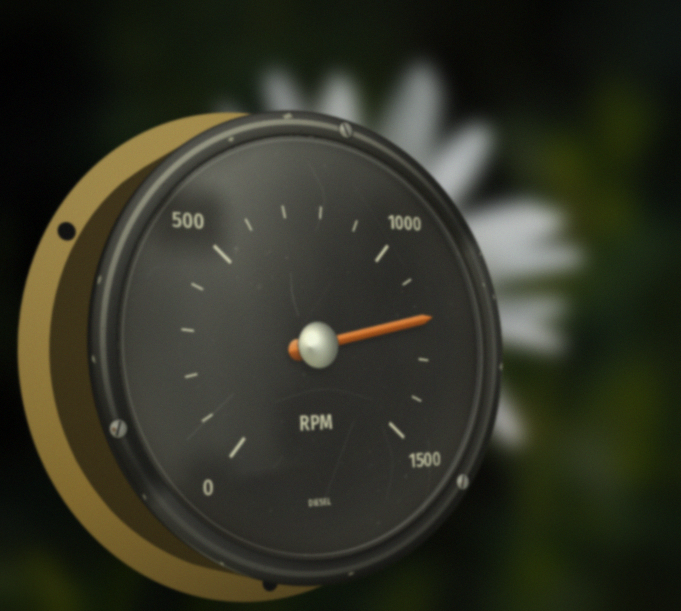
1200; rpm
